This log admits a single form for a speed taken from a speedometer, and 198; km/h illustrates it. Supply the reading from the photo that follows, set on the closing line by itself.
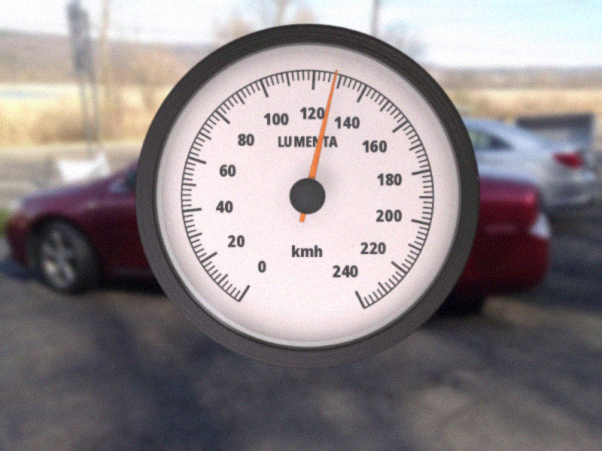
128; km/h
